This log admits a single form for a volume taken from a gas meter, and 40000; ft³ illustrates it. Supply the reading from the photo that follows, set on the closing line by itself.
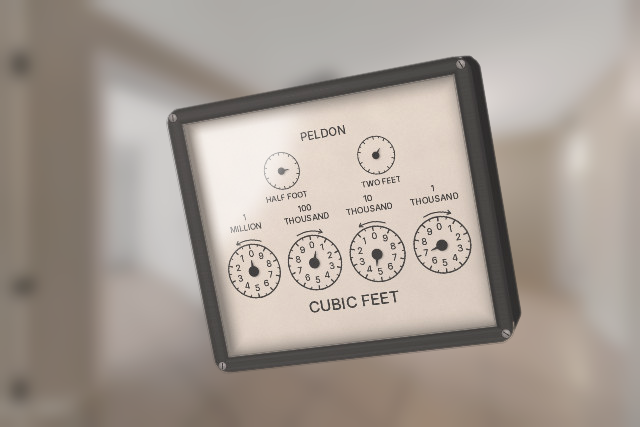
4700; ft³
